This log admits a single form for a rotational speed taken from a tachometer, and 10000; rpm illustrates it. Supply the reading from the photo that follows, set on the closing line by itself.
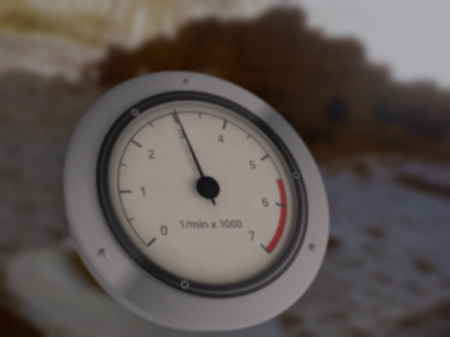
3000; rpm
